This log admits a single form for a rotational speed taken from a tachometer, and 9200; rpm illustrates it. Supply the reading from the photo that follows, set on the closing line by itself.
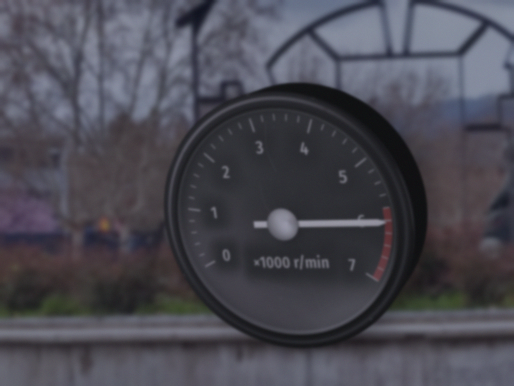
6000; rpm
